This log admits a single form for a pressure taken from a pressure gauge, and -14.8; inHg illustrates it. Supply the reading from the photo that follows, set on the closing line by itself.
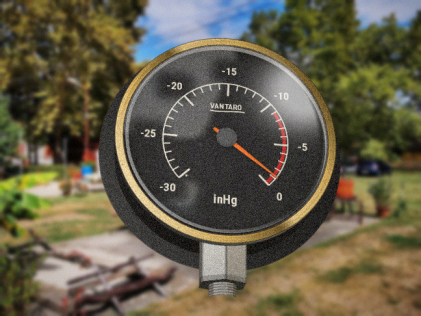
-1; inHg
